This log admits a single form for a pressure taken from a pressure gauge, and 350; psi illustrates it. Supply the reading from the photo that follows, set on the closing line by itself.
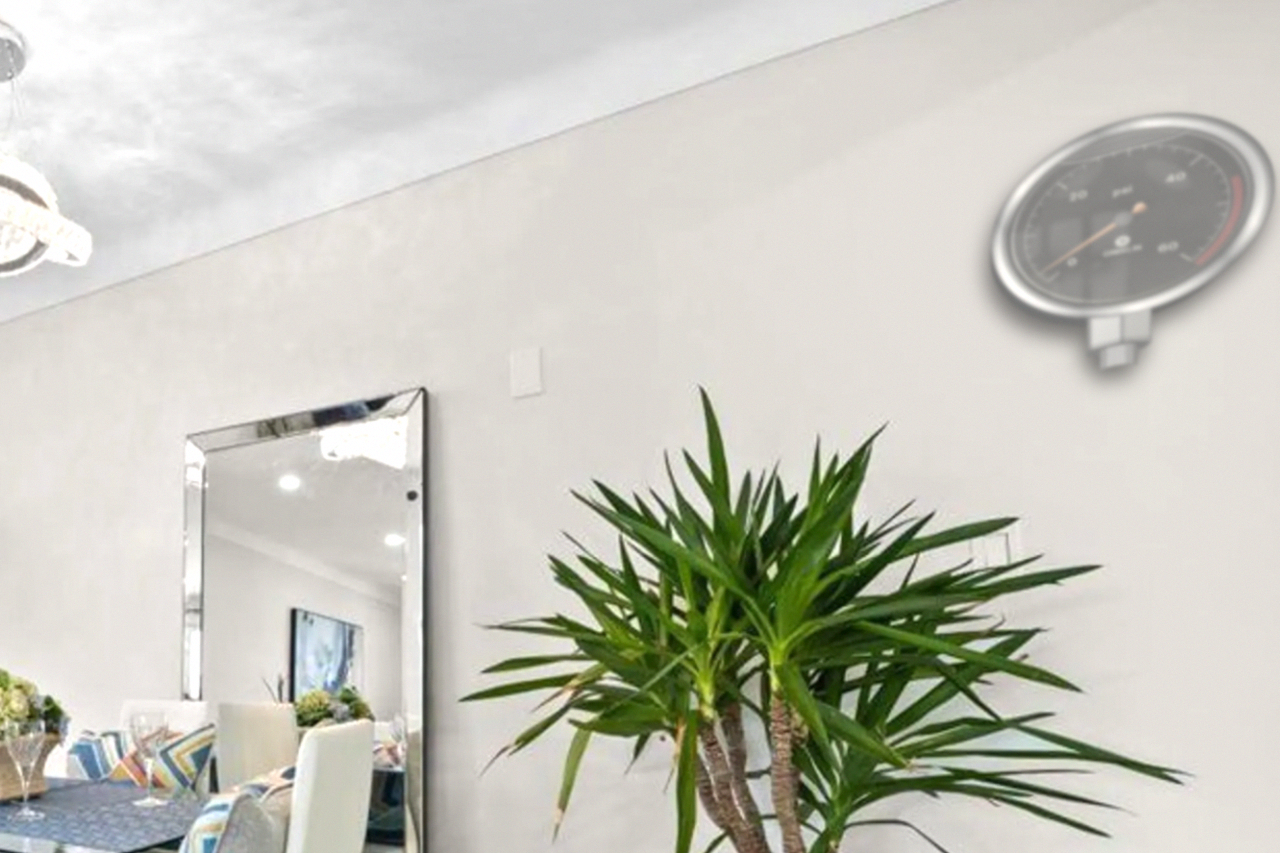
2; psi
